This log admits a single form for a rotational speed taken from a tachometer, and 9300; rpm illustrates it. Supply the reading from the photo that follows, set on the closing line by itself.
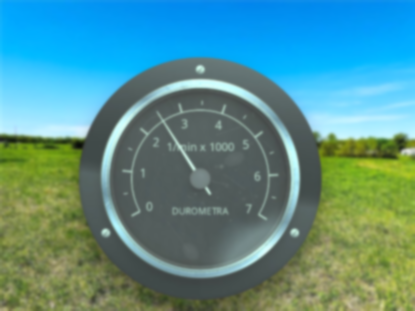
2500; rpm
